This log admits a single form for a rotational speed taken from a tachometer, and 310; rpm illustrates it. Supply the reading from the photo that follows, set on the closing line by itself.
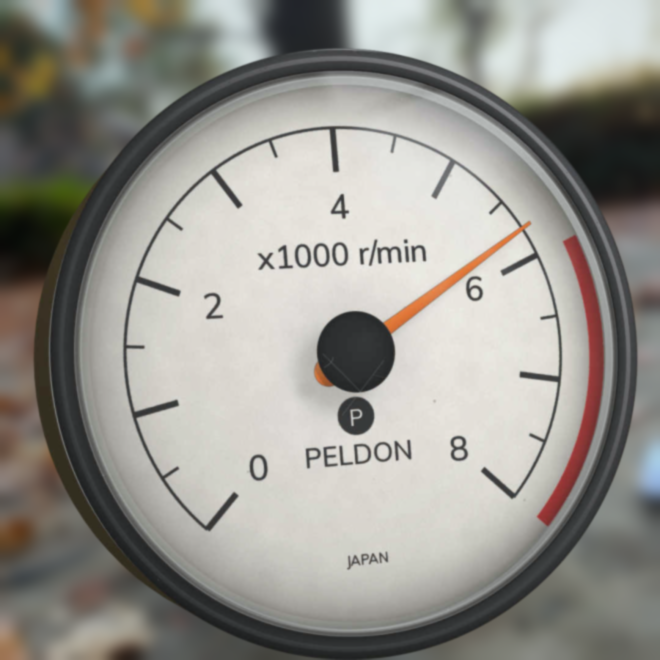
5750; rpm
